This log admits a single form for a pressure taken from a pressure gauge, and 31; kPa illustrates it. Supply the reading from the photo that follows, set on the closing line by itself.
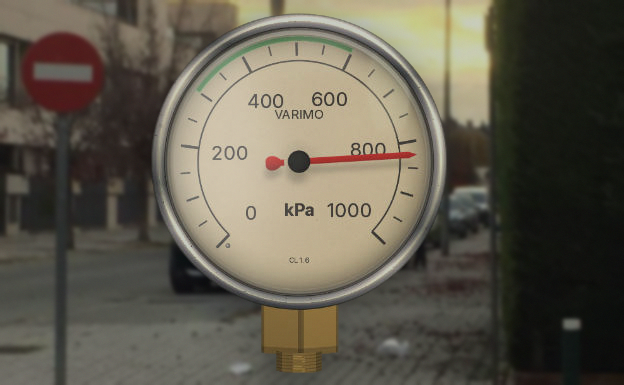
825; kPa
